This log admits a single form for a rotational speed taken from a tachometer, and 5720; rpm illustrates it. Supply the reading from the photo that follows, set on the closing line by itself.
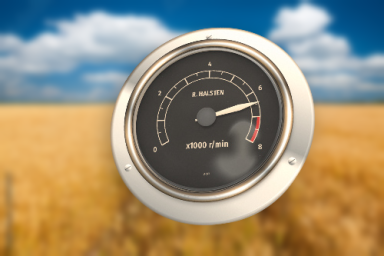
6500; rpm
